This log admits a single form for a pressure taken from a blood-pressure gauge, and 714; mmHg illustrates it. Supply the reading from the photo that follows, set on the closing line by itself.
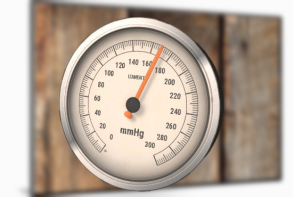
170; mmHg
